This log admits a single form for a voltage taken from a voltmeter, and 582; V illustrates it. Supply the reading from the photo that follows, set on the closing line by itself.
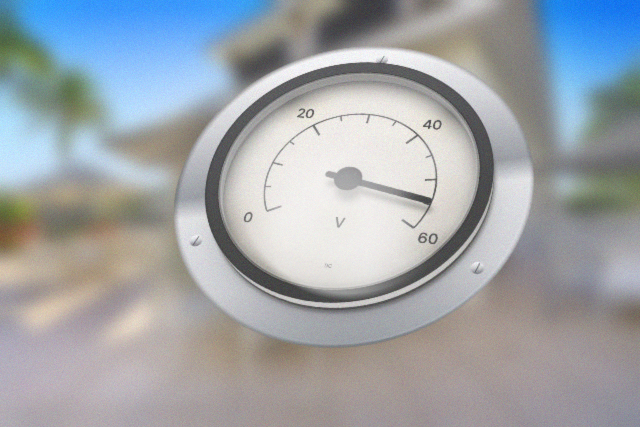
55; V
